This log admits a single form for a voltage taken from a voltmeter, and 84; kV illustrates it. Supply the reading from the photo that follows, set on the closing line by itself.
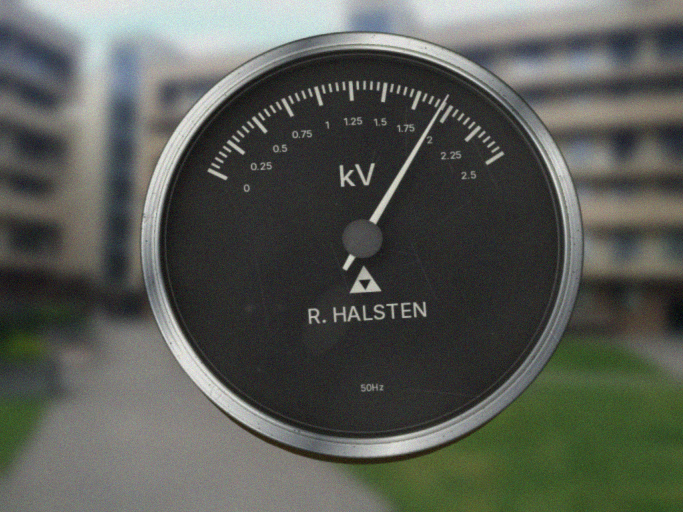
1.95; kV
